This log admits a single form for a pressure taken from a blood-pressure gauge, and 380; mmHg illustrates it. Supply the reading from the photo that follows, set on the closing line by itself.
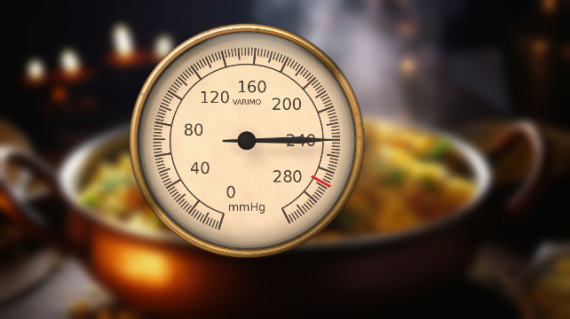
240; mmHg
